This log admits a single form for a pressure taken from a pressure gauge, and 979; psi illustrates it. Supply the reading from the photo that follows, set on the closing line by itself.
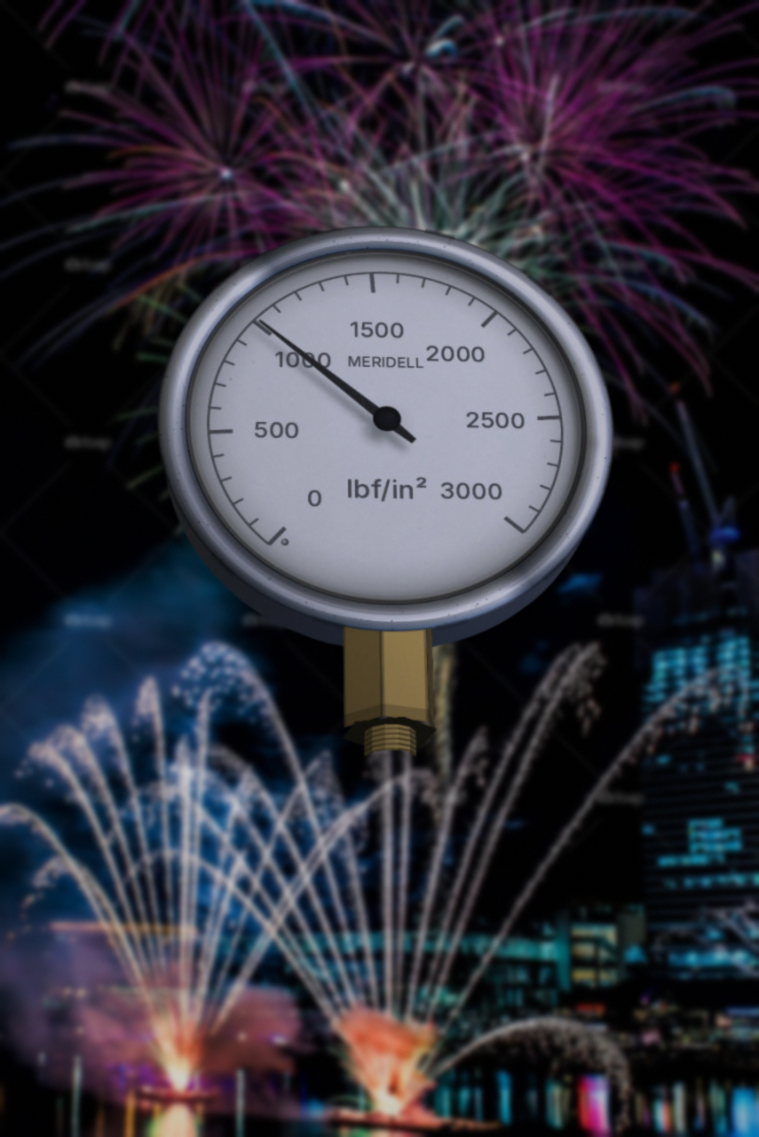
1000; psi
